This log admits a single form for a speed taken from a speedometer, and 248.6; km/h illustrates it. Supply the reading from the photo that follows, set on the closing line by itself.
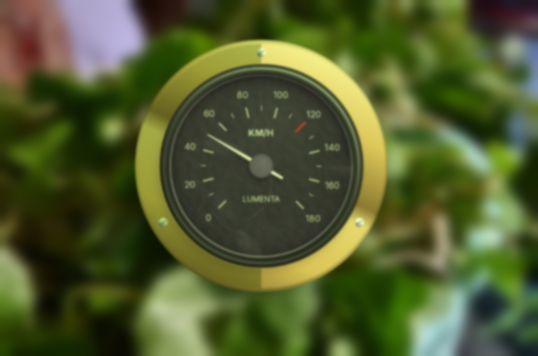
50; km/h
